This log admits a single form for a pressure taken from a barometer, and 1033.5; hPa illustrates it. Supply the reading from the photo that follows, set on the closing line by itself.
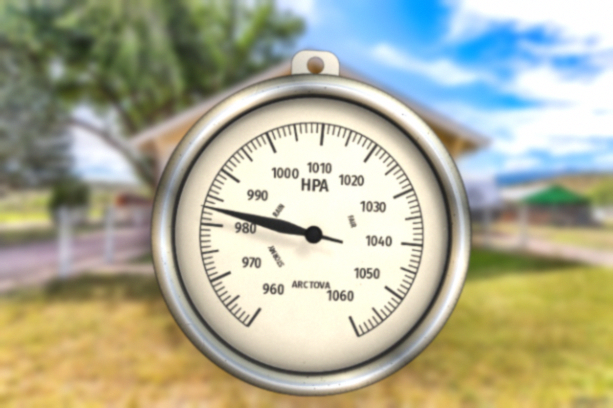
983; hPa
